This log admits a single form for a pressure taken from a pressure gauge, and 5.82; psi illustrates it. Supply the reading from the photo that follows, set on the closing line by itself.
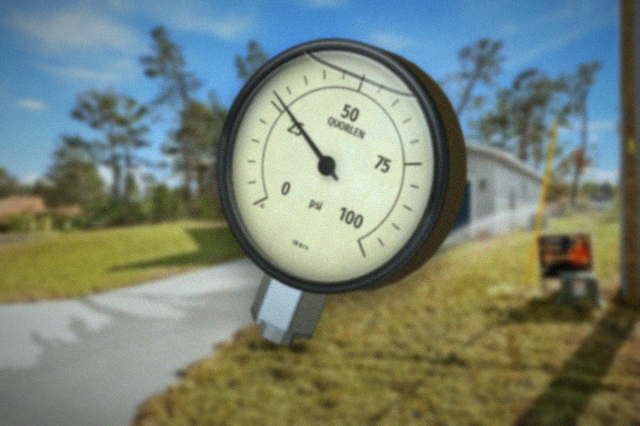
27.5; psi
